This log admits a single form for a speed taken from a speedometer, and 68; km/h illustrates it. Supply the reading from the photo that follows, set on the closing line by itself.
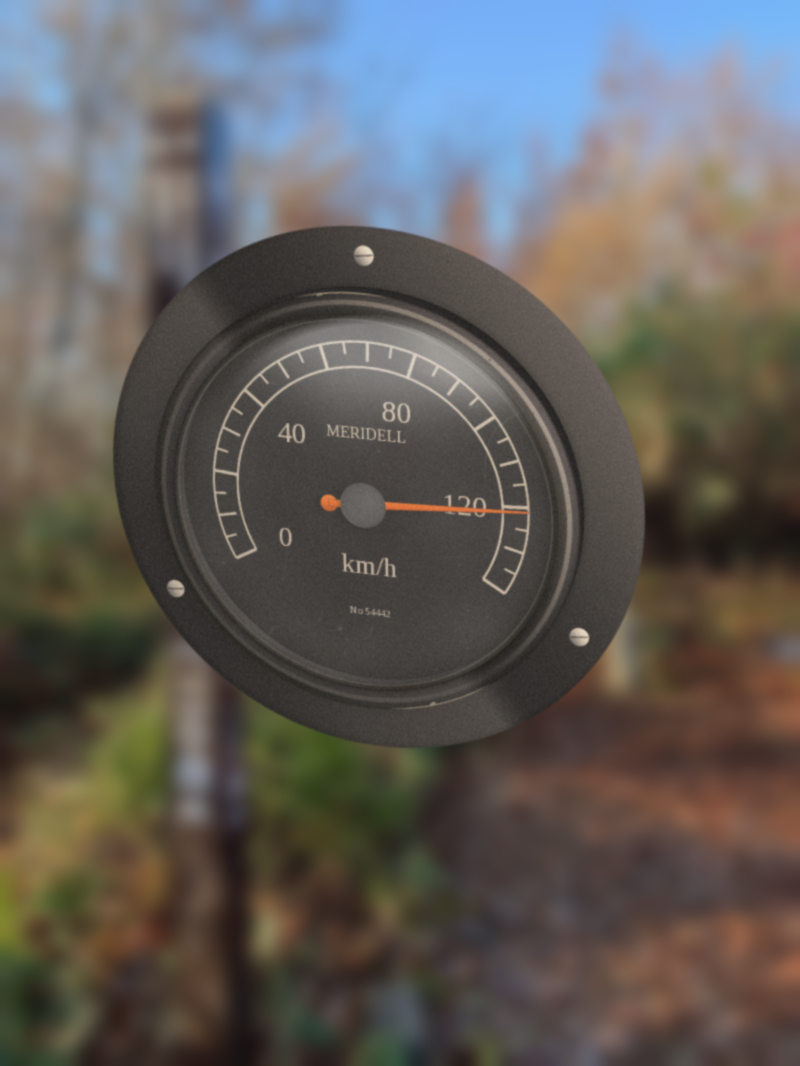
120; km/h
